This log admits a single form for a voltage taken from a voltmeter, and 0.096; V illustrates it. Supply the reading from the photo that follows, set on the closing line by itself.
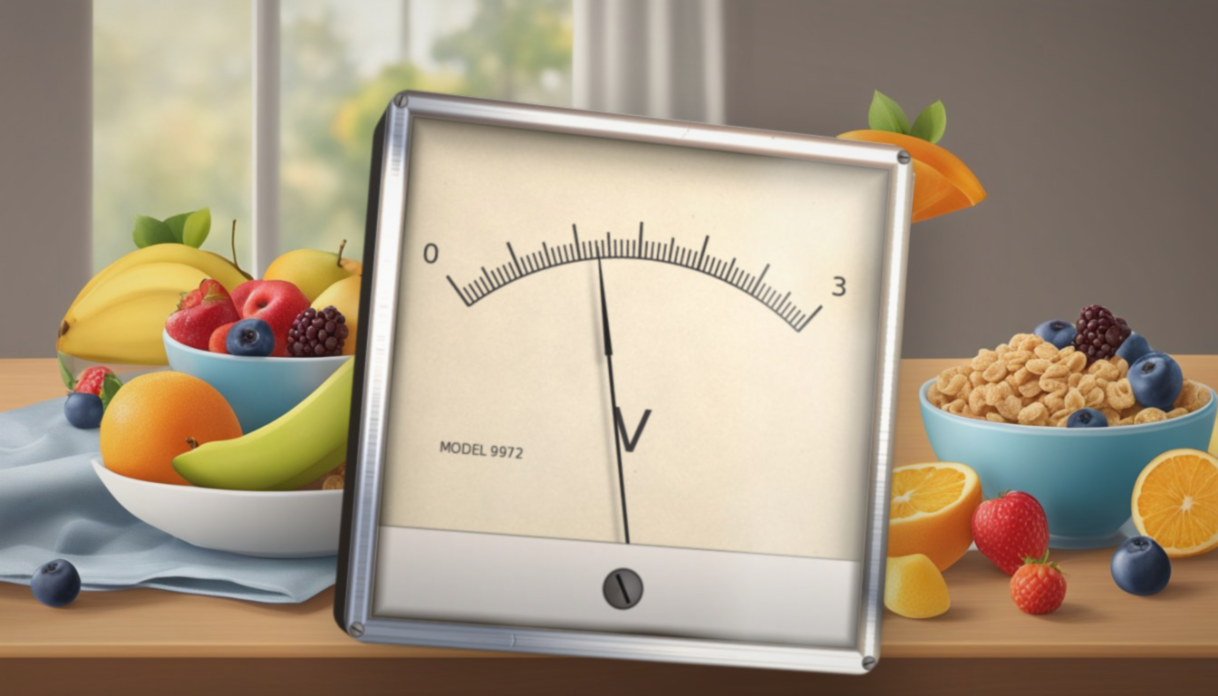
1.15; V
